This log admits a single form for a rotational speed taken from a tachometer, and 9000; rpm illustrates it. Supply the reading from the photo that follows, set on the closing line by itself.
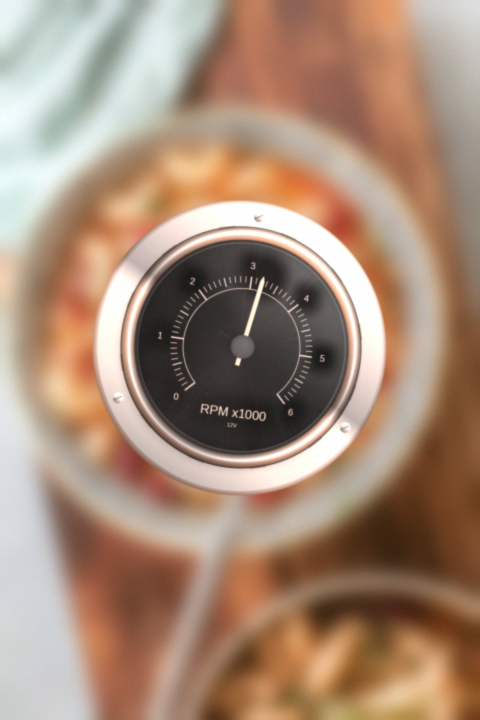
3200; rpm
